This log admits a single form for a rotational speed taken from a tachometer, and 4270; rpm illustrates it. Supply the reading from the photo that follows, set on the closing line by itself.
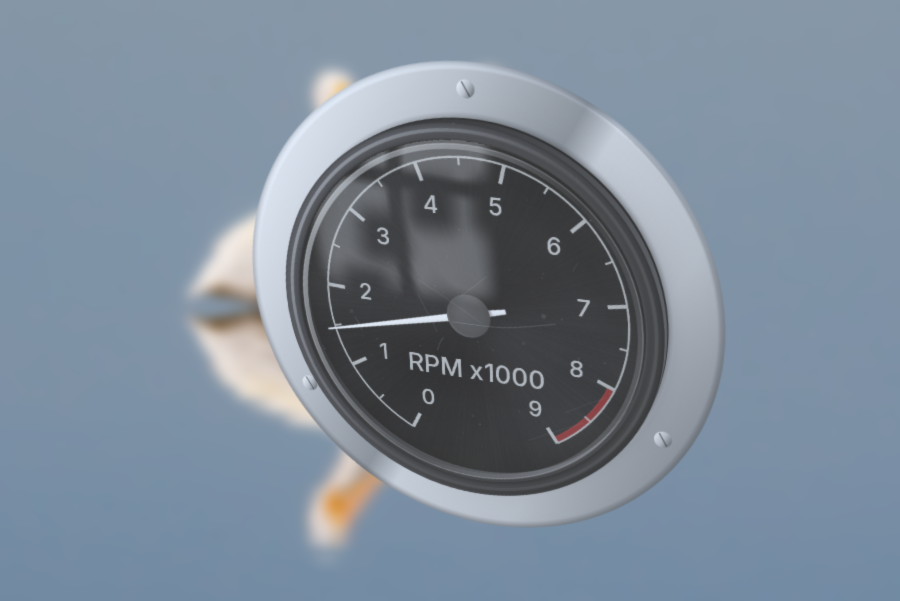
1500; rpm
